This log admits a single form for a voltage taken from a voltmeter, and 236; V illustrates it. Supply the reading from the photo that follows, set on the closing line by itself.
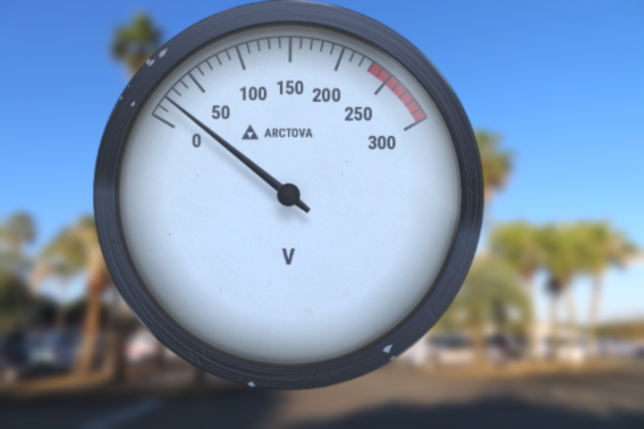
20; V
